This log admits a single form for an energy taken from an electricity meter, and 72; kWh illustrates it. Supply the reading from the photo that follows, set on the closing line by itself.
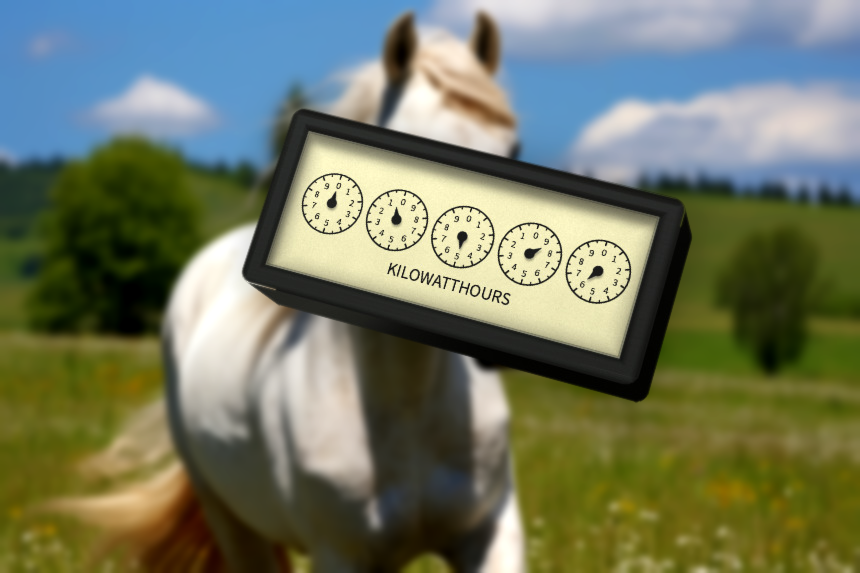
486; kWh
